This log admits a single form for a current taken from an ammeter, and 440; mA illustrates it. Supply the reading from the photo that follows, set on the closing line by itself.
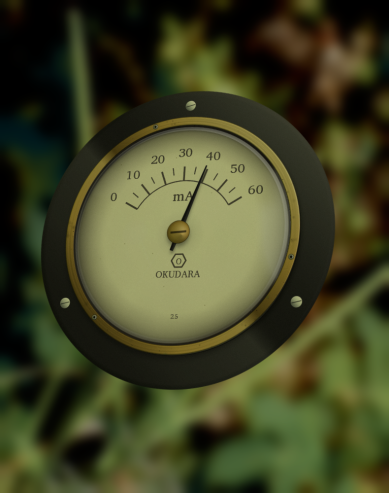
40; mA
